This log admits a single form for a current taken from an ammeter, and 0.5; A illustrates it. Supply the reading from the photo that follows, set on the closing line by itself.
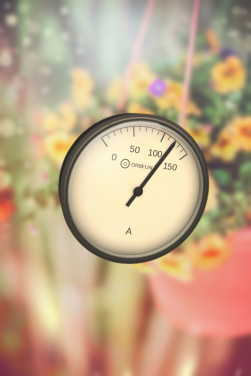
120; A
